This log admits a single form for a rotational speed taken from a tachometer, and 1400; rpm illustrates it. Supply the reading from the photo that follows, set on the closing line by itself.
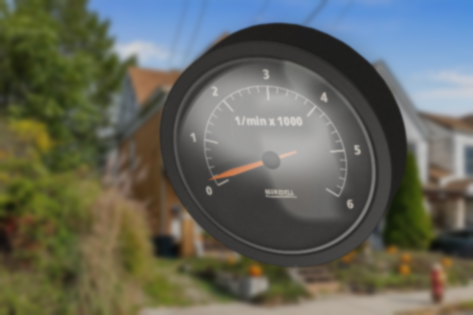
200; rpm
